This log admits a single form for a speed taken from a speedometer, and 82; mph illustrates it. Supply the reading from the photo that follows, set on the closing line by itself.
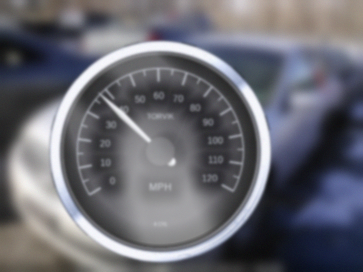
37.5; mph
